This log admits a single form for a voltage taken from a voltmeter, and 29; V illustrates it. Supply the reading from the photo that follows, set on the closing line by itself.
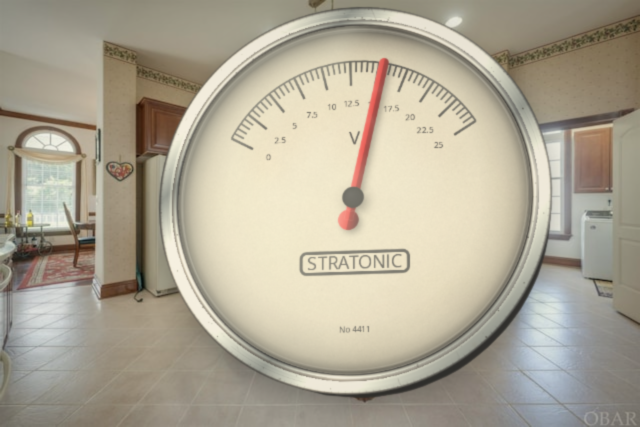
15.5; V
